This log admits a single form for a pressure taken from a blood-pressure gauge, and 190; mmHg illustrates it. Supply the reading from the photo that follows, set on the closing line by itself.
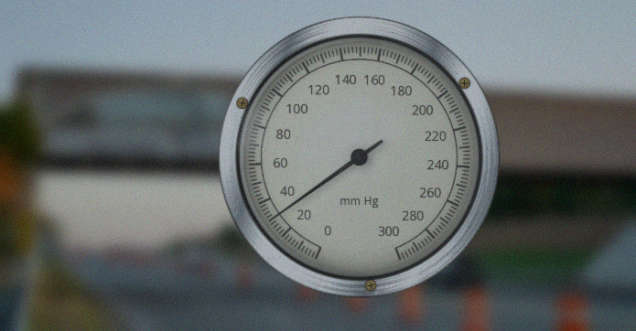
30; mmHg
